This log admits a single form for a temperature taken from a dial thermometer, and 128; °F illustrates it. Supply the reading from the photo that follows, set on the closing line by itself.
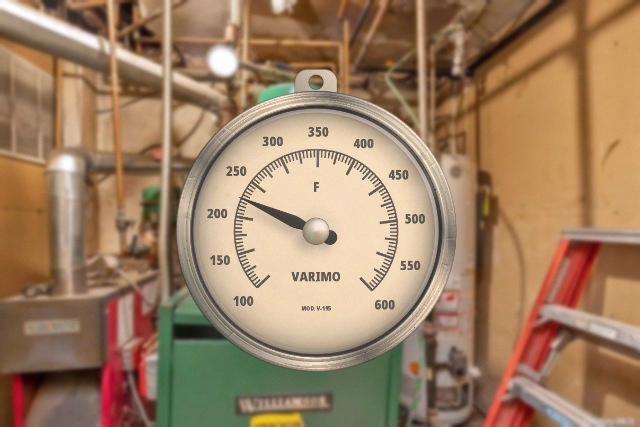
225; °F
